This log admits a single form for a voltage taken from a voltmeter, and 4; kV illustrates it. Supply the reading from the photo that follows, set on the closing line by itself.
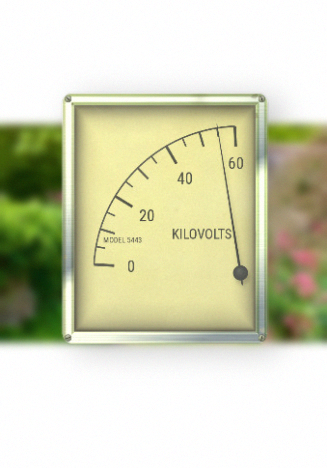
55; kV
